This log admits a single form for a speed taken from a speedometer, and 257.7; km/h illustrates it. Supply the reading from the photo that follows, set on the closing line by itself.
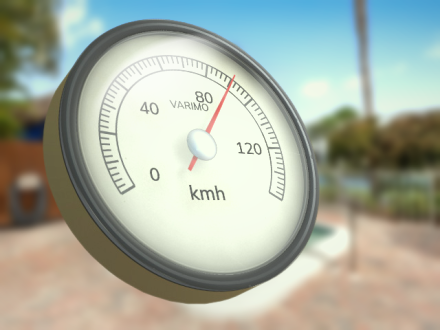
90; km/h
